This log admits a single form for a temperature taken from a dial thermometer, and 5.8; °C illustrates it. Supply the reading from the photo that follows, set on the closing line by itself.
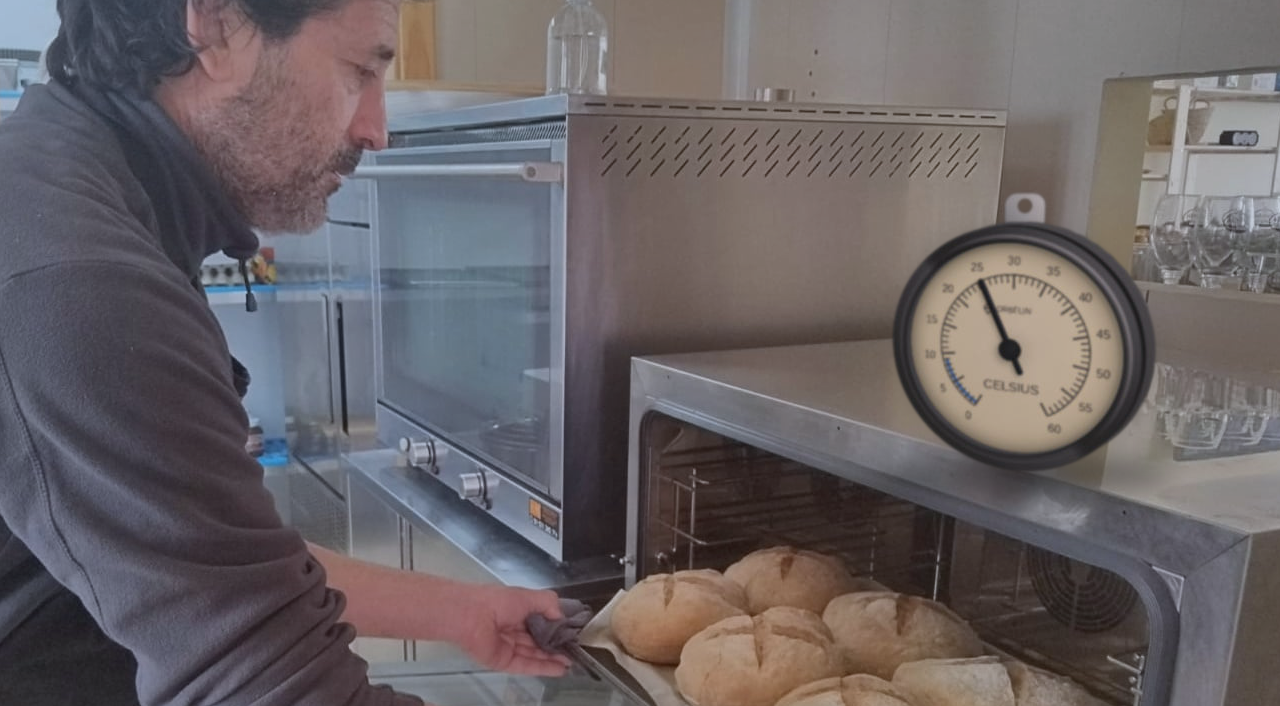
25; °C
